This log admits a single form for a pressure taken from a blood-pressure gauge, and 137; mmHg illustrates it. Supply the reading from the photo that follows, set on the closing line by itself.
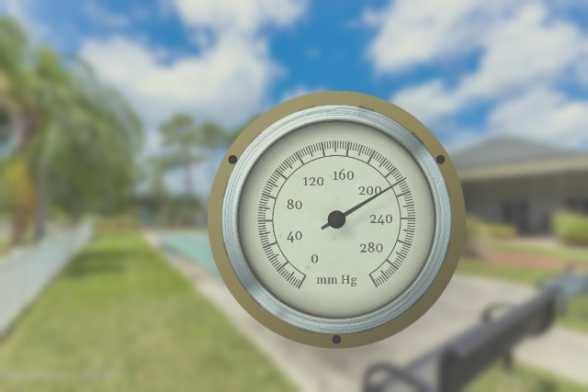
210; mmHg
